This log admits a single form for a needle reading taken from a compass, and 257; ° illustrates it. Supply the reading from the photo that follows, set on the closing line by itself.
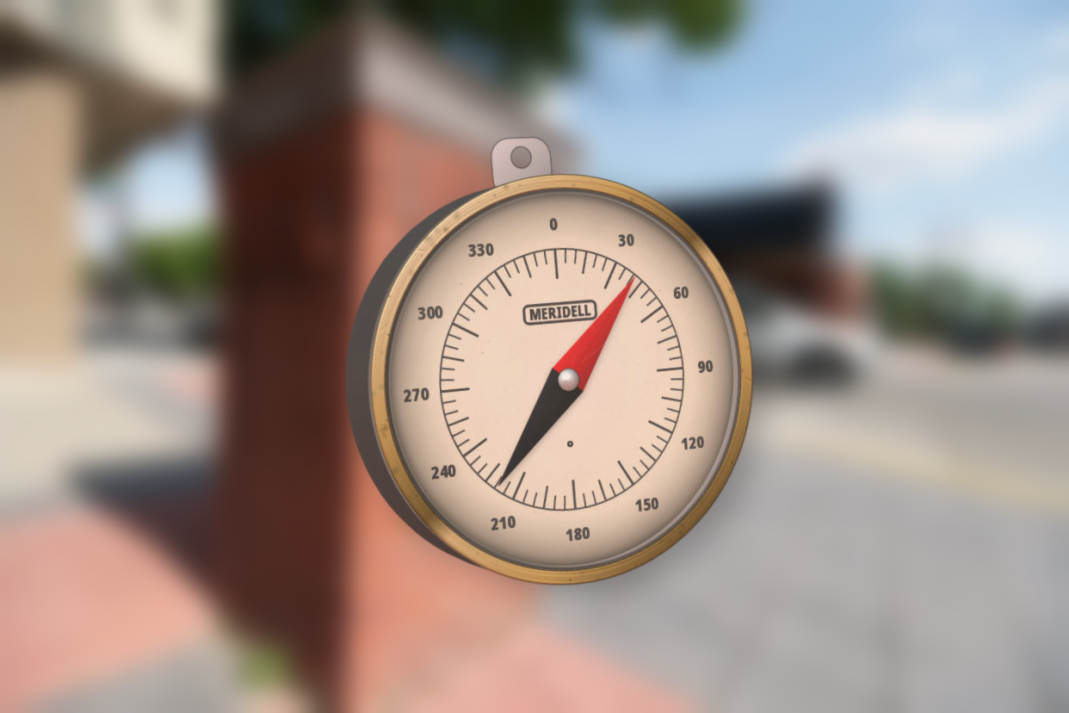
40; °
